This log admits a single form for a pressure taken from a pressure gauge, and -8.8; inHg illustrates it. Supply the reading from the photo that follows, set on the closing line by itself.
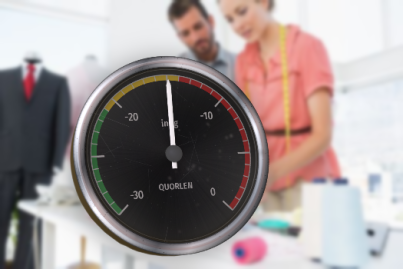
-15; inHg
